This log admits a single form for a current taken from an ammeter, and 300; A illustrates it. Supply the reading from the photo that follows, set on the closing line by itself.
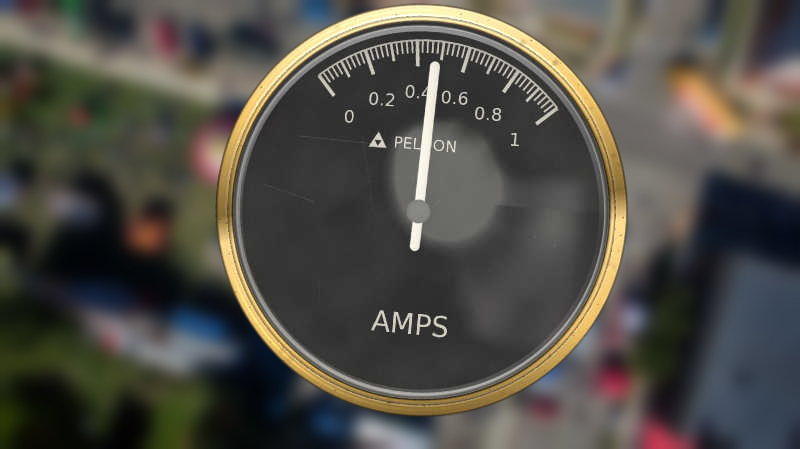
0.48; A
